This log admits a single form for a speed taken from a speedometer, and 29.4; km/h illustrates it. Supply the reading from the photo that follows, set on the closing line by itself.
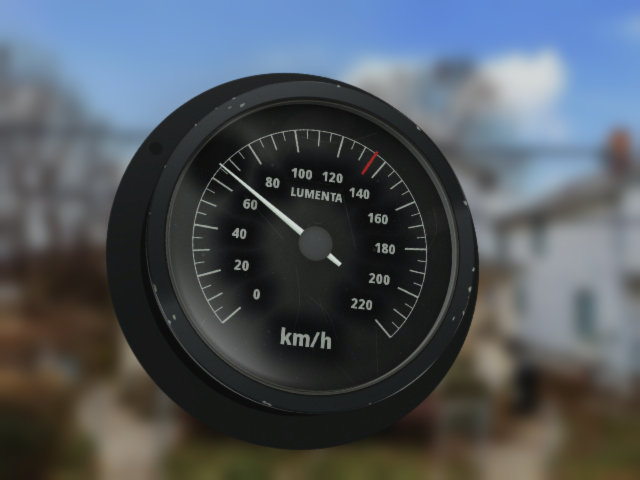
65; km/h
